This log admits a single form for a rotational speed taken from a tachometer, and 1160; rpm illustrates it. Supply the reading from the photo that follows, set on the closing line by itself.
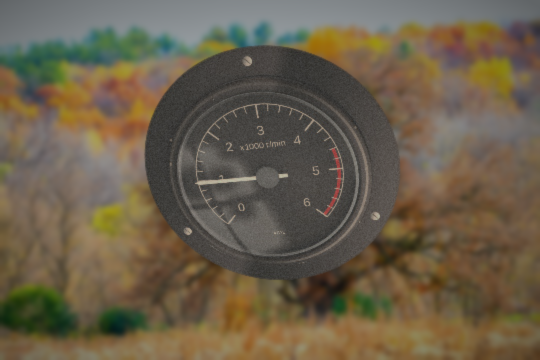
1000; rpm
